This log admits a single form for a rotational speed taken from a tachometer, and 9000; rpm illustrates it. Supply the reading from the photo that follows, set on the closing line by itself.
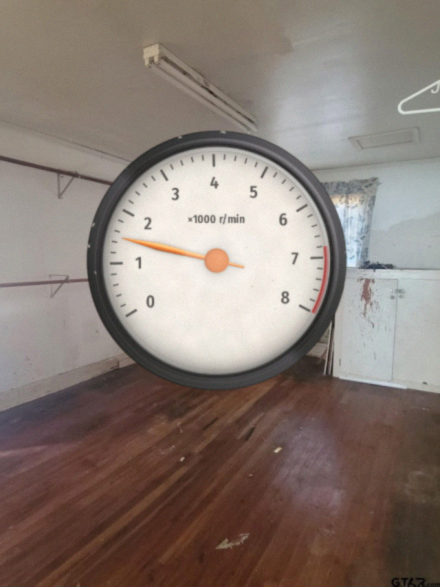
1500; rpm
